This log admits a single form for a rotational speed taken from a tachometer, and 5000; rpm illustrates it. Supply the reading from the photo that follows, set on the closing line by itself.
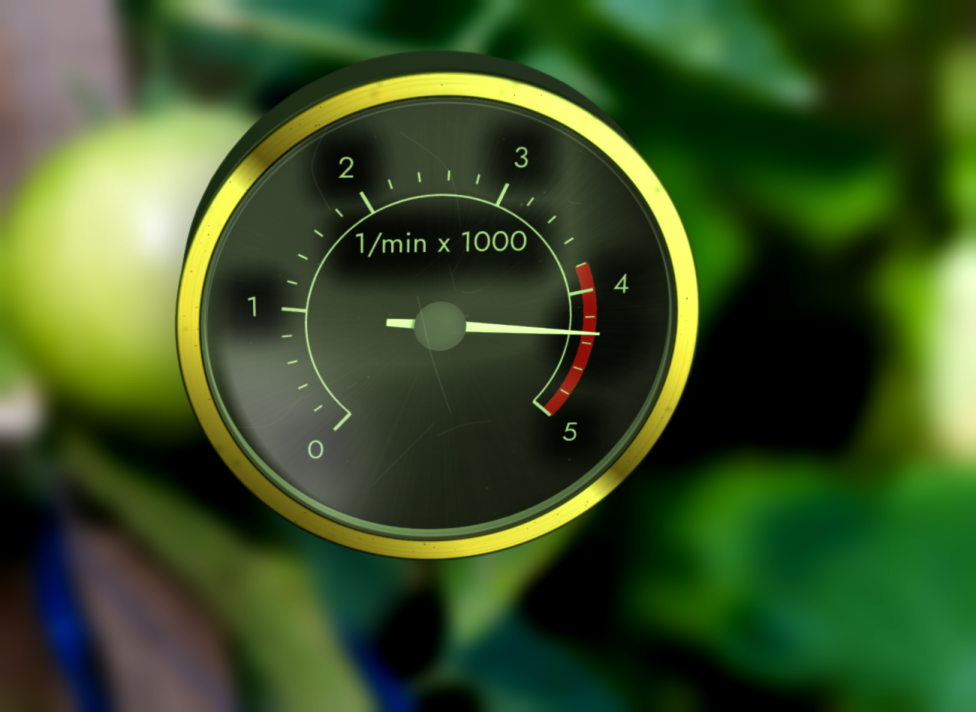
4300; rpm
